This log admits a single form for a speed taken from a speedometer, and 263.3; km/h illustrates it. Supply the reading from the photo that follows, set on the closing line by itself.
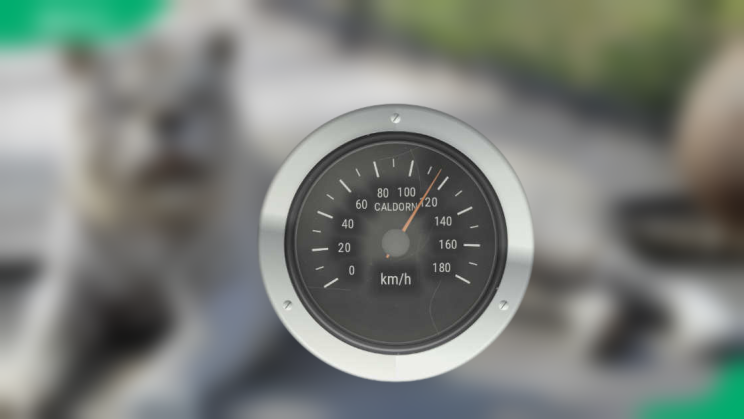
115; km/h
